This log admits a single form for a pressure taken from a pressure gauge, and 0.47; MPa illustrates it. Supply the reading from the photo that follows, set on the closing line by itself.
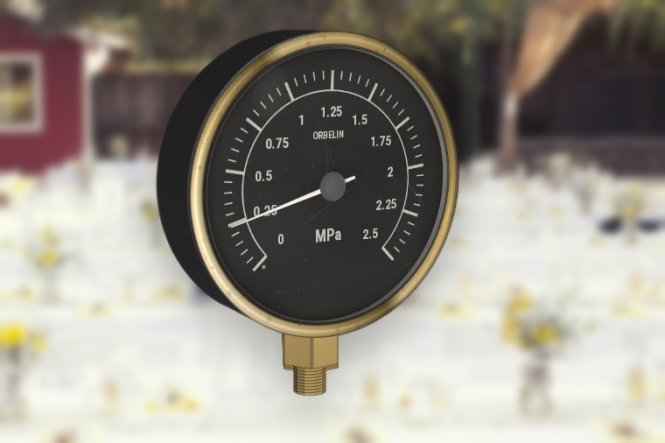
0.25; MPa
